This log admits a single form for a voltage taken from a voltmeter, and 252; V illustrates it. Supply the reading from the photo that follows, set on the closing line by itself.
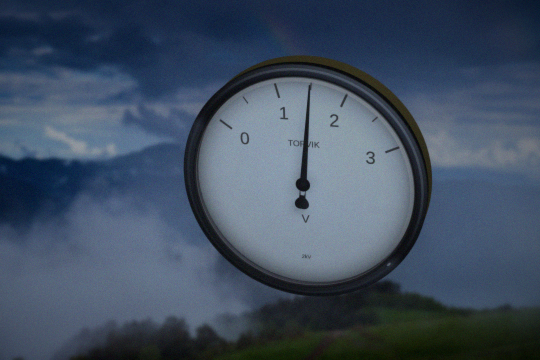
1.5; V
